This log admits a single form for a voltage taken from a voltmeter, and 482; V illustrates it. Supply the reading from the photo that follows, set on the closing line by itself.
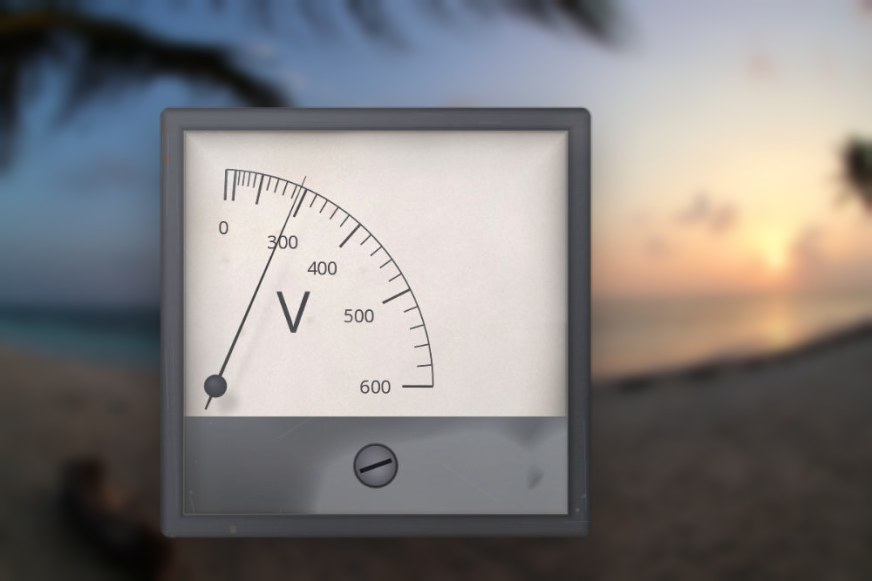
290; V
